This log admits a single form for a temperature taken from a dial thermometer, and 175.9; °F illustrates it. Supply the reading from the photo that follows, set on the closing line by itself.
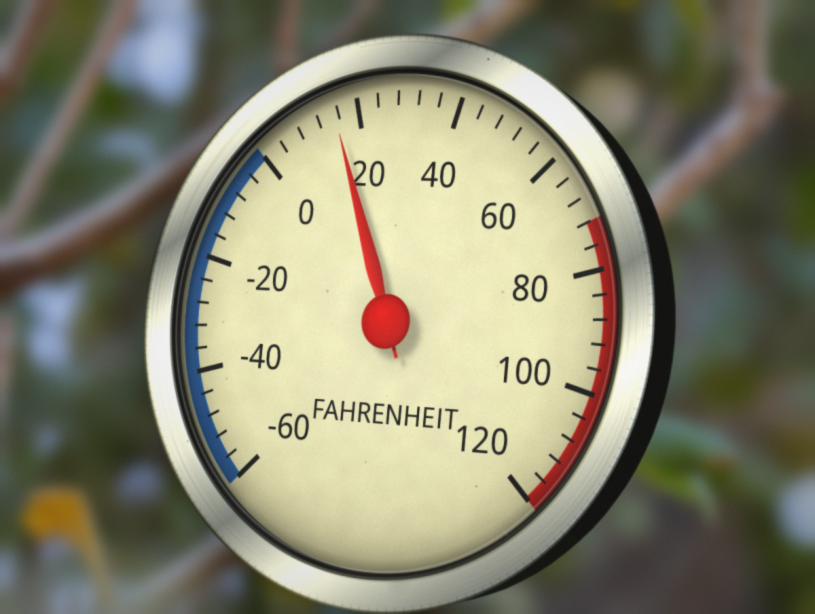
16; °F
